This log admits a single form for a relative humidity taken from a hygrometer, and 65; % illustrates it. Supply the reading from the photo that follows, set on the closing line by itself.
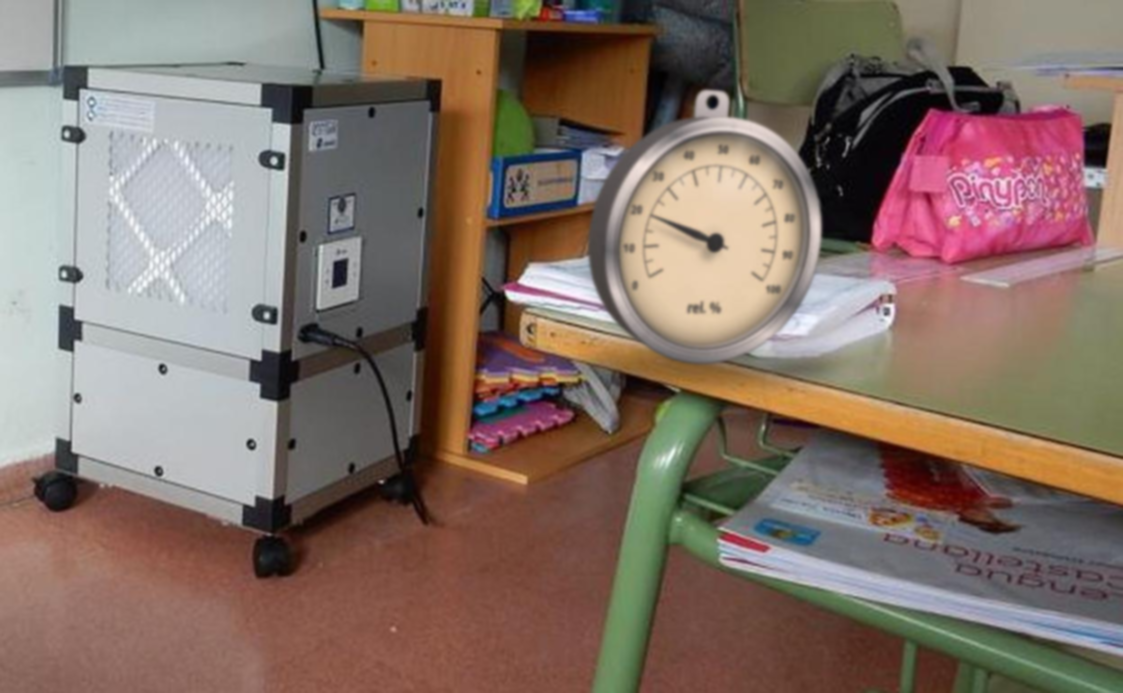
20; %
